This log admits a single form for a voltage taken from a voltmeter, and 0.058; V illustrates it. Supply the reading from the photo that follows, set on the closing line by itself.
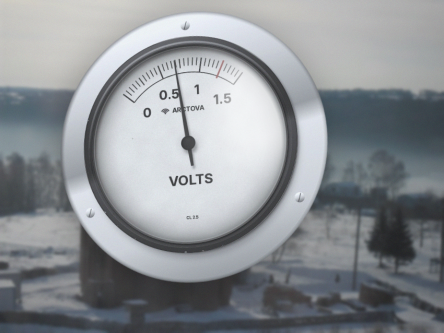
0.7; V
